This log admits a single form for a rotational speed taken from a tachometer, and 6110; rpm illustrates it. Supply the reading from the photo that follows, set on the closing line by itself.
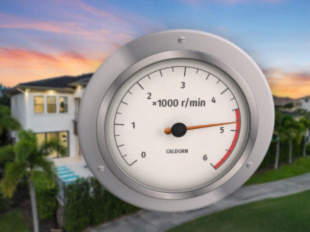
4750; rpm
